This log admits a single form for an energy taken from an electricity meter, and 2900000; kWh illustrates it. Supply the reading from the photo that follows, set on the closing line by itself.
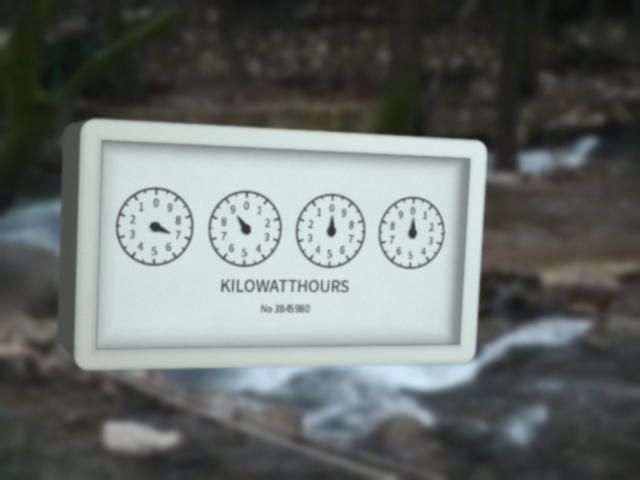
6900; kWh
